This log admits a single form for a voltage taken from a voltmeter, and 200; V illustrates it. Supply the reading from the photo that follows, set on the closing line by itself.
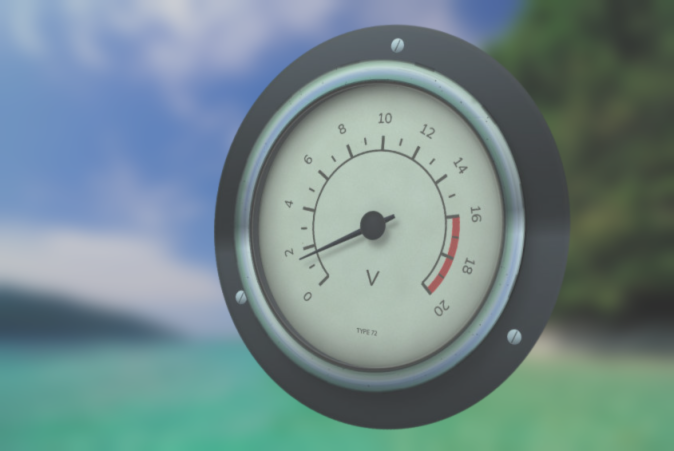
1.5; V
